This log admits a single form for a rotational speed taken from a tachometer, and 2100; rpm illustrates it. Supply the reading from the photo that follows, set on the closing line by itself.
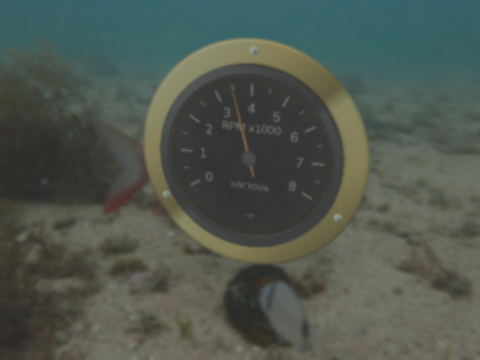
3500; rpm
